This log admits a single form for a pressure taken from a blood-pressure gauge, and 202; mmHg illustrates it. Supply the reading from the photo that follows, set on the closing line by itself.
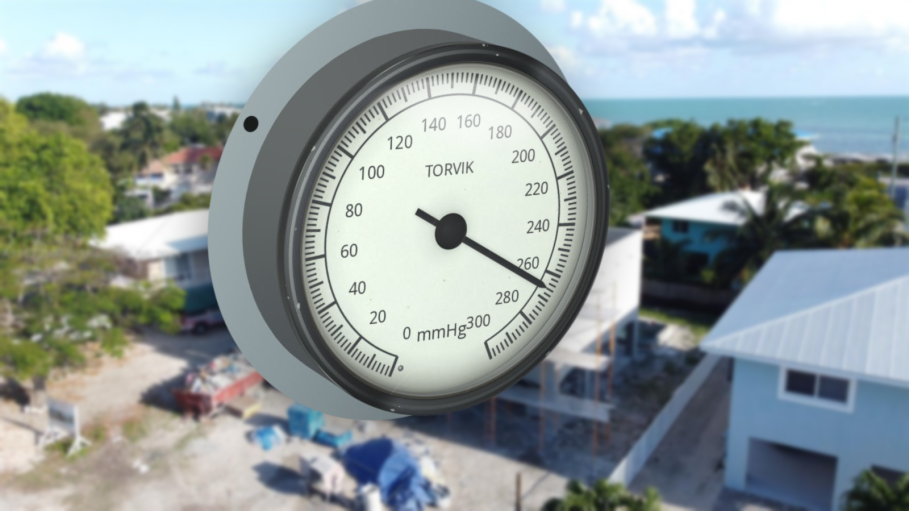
266; mmHg
